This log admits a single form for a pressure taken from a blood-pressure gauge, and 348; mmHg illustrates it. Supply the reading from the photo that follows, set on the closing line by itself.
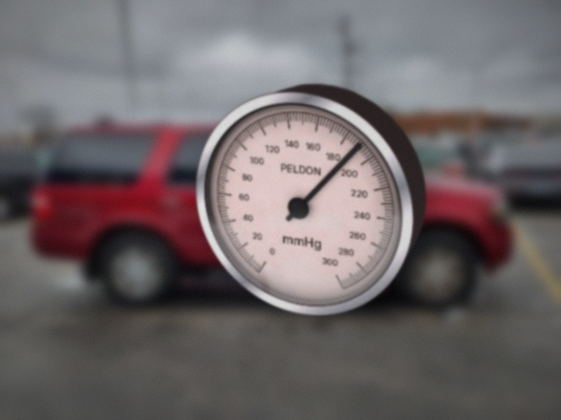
190; mmHg
